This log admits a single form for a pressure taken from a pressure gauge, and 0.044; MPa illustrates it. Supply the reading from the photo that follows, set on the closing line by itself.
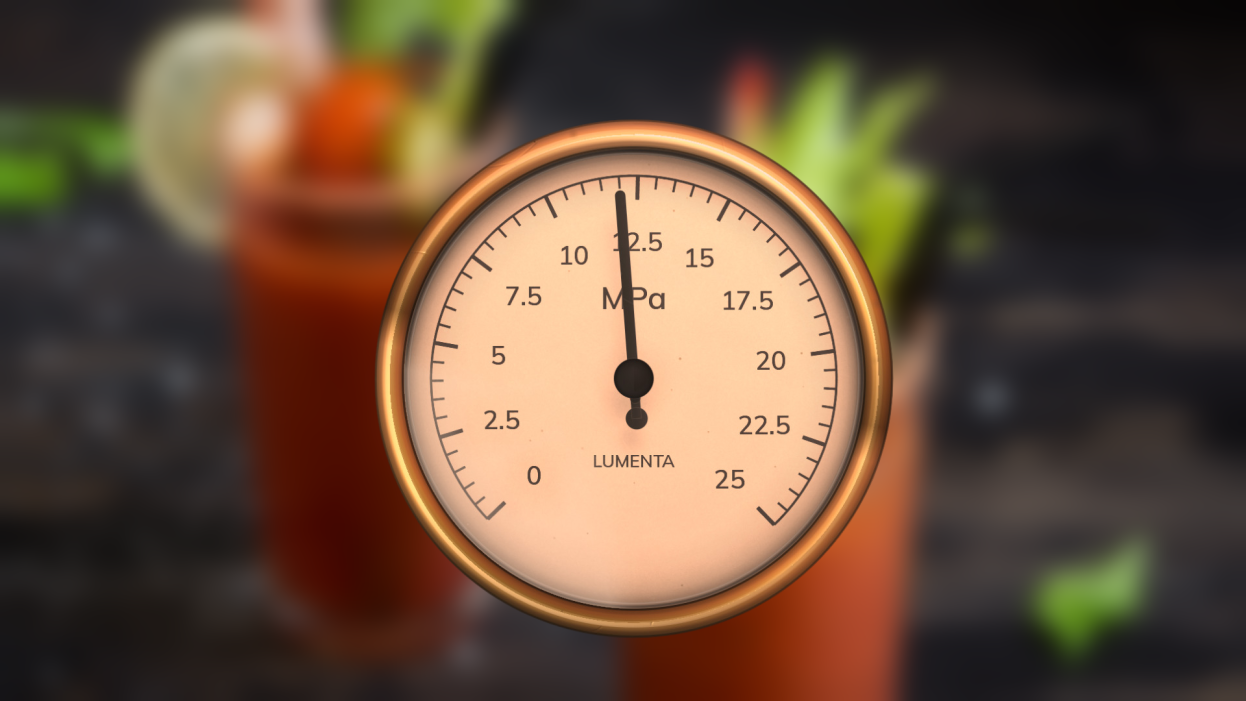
12; MPa
